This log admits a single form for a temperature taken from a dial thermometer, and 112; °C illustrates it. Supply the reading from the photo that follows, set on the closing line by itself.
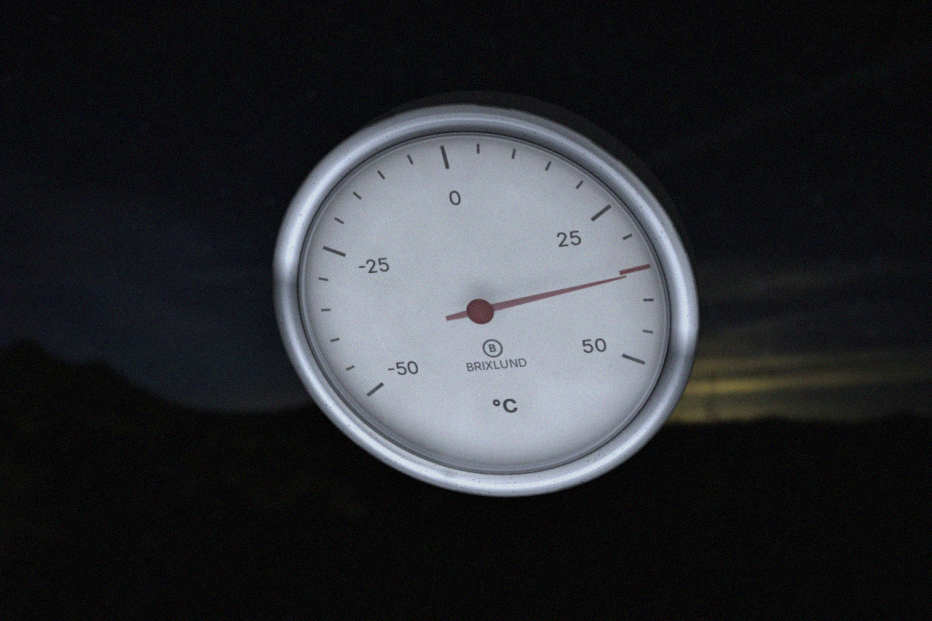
35; °C
